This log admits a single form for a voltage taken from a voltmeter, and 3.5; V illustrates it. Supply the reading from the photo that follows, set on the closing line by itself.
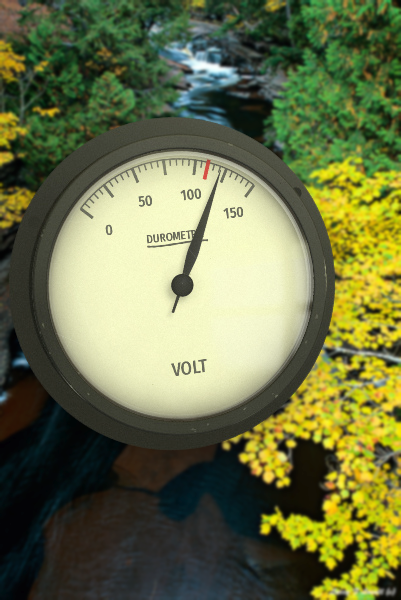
120; V
